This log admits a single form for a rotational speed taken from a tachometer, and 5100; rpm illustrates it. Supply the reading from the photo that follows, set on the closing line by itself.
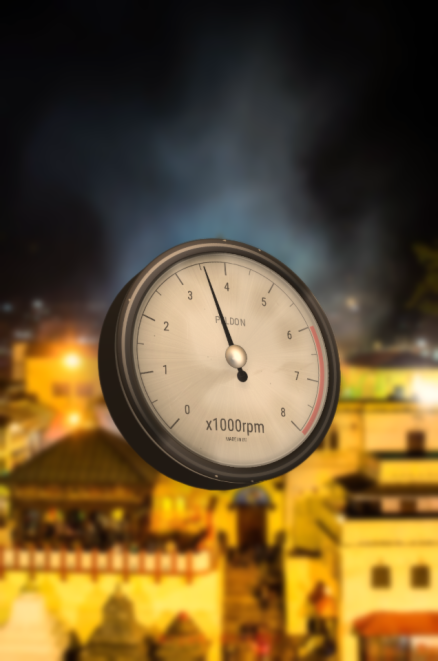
3500; rpm
